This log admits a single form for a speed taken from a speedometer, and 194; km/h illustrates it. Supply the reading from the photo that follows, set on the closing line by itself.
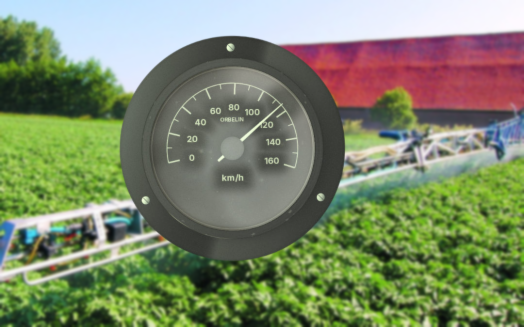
115; km/h
